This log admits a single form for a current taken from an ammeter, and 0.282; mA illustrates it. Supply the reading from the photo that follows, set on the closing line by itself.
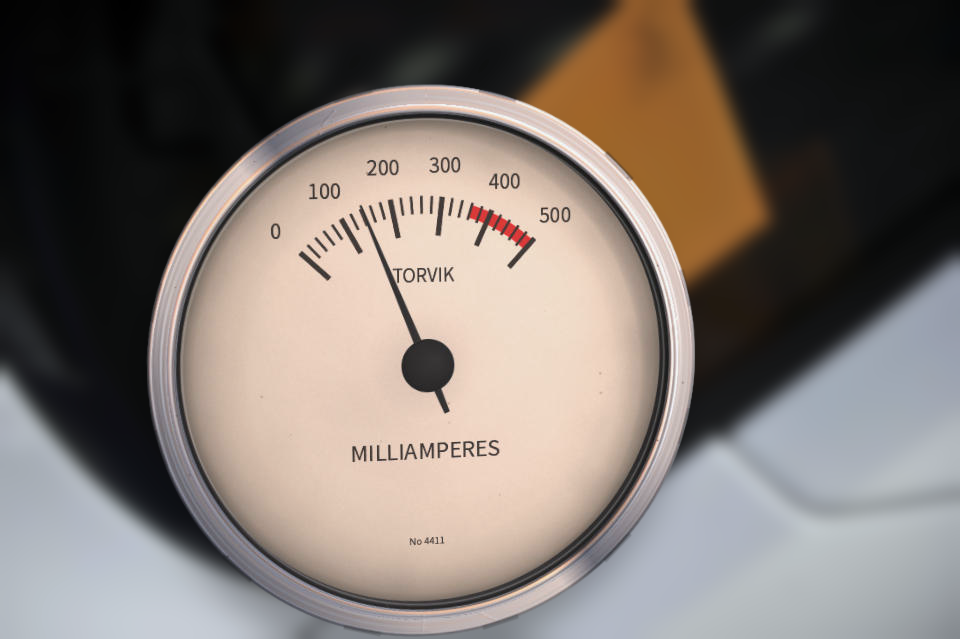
140; mA
